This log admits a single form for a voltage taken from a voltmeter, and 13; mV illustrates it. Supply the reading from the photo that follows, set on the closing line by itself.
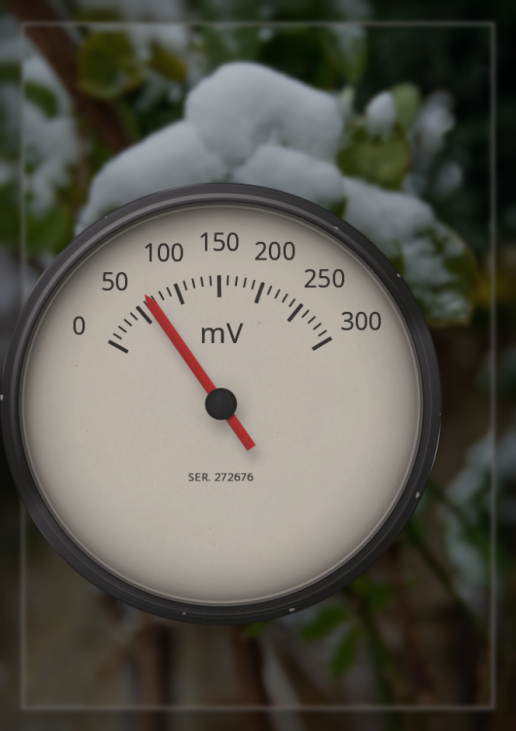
65; mV
